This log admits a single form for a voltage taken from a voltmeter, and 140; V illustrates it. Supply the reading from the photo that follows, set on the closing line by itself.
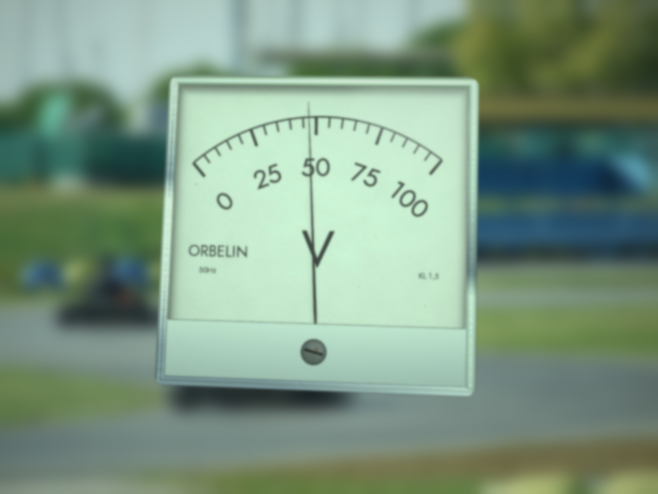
47.5; V
